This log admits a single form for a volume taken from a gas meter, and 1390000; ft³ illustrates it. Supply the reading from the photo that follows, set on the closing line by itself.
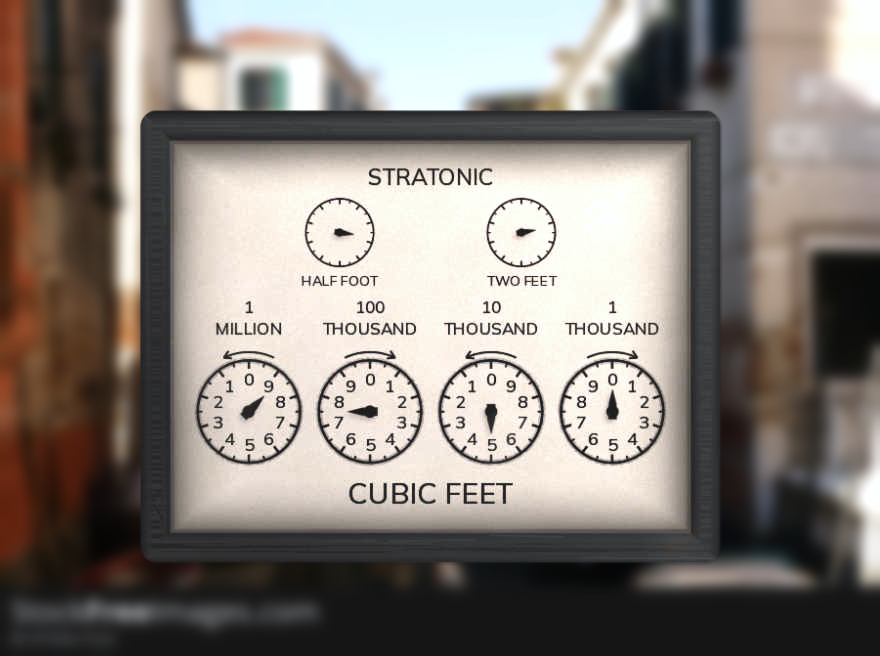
875000; ft³
